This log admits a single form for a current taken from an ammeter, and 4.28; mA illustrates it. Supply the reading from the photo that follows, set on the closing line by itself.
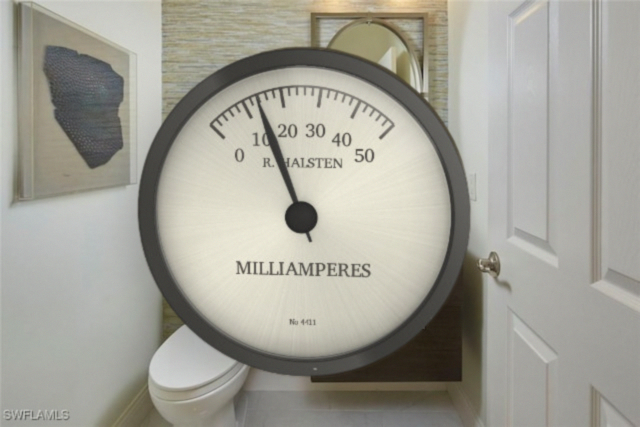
14; mA
